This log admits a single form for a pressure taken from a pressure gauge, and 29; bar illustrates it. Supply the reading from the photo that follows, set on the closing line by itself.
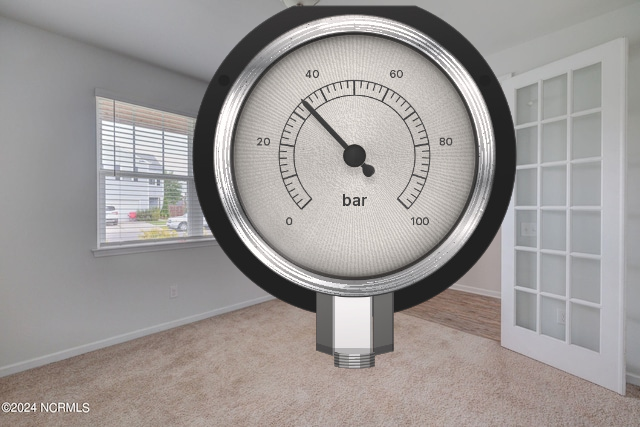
34; bar
